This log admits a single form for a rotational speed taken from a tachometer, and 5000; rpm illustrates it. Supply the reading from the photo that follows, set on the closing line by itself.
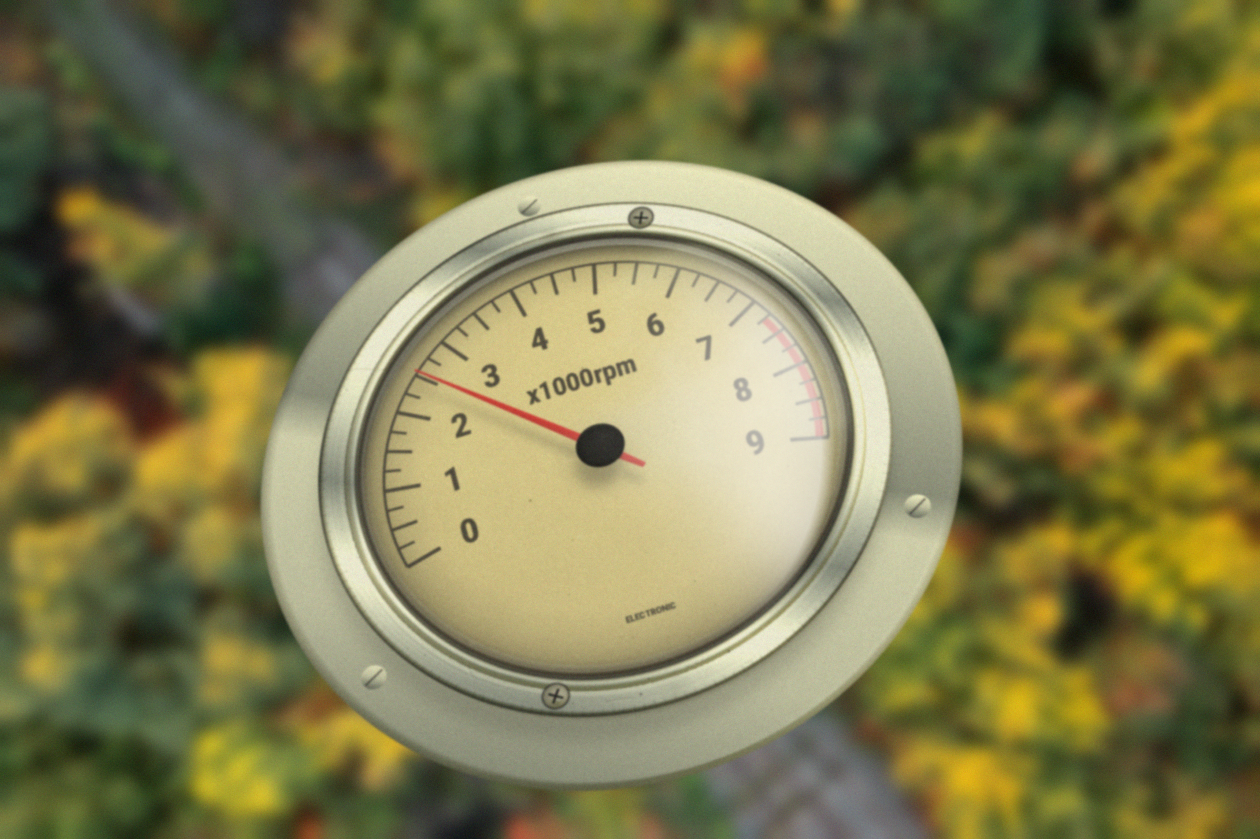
2500; rpm
